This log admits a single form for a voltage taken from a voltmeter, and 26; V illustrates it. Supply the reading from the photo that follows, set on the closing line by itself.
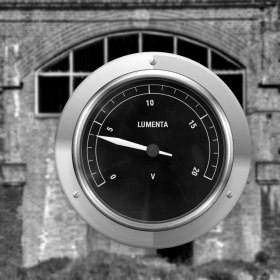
4; V
